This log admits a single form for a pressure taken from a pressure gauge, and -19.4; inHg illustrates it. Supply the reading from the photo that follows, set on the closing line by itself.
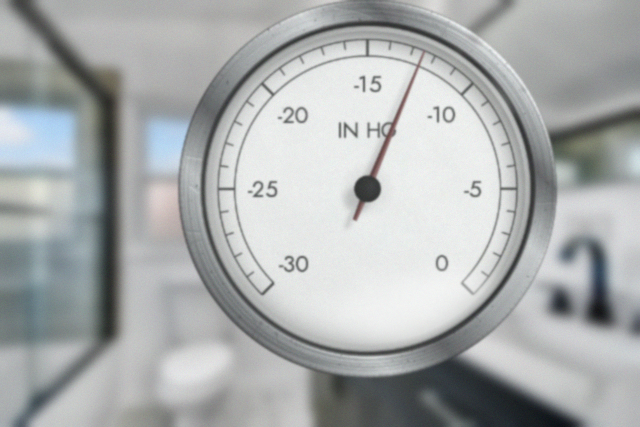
-12.5; inHg
